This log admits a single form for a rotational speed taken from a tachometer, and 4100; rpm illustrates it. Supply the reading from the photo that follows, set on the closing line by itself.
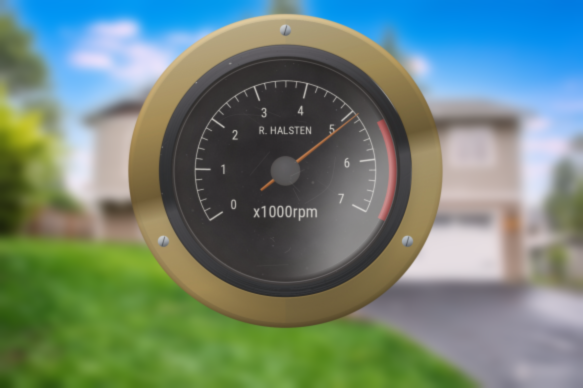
5100; rpm
